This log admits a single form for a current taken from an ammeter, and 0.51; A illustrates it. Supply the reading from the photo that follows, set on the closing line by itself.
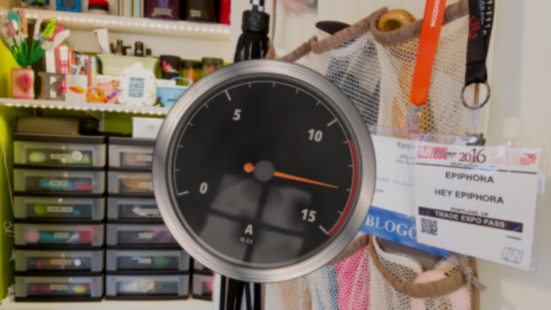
13; A
